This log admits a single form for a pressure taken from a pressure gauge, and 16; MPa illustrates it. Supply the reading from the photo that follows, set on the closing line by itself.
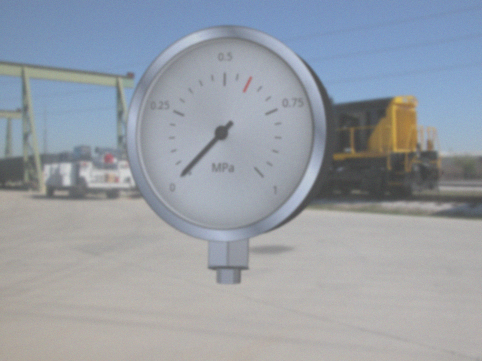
0; MPa
